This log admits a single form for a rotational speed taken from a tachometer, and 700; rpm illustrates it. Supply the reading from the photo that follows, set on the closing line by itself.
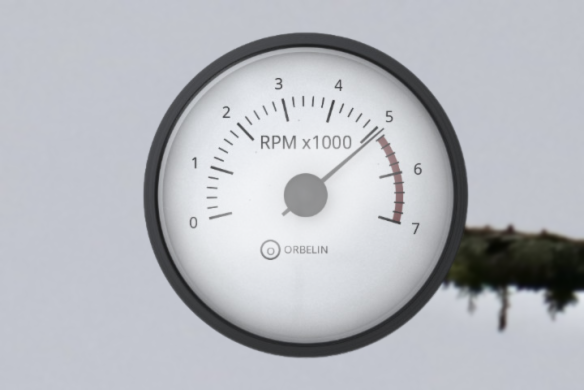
5100; rpm
